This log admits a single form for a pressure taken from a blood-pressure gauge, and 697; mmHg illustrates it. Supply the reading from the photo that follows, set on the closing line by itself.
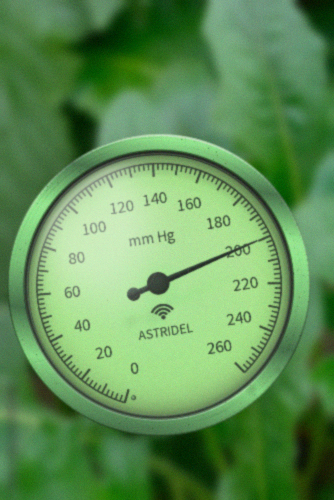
200; mmHg
